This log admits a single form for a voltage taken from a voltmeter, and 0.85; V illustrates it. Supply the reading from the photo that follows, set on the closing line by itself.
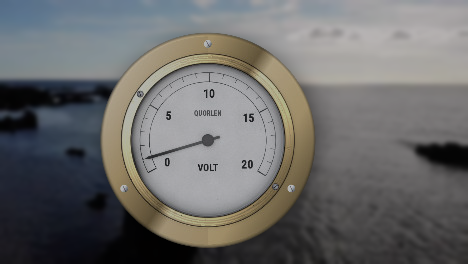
1; V
